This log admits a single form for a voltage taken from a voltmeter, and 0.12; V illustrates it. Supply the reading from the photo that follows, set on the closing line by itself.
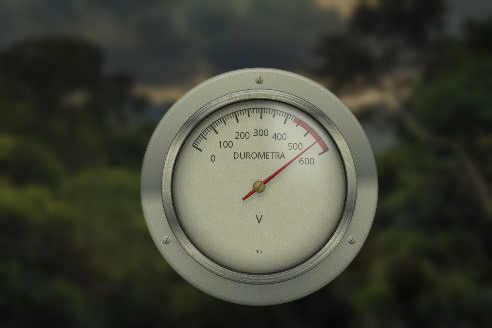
550; V
